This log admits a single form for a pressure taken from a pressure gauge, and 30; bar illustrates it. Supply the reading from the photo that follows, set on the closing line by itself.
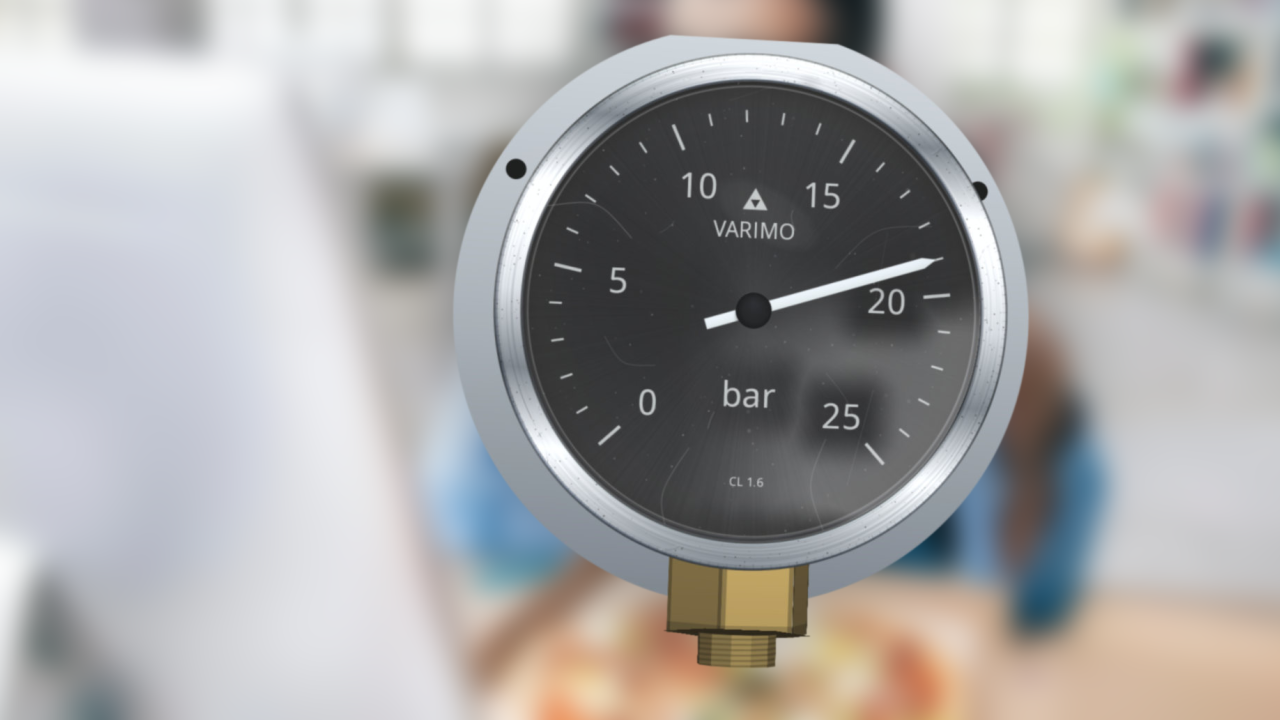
19; bar
